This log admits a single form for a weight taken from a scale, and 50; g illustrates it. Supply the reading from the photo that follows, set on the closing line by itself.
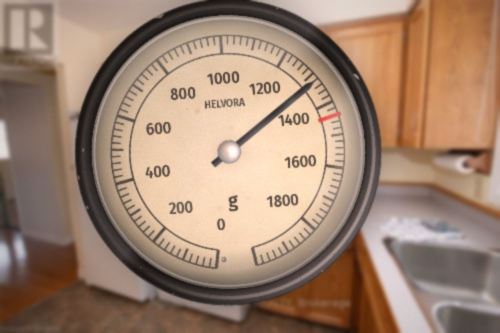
1320; g
